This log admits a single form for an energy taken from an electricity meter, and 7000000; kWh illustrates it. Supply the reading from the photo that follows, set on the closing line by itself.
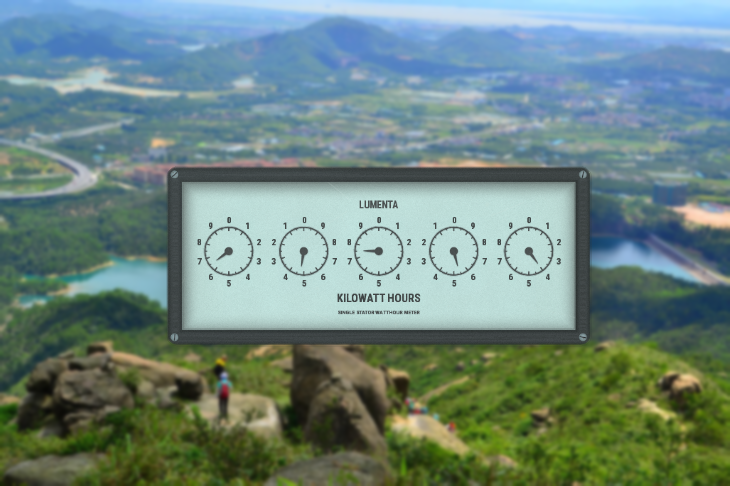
64754; kWh
